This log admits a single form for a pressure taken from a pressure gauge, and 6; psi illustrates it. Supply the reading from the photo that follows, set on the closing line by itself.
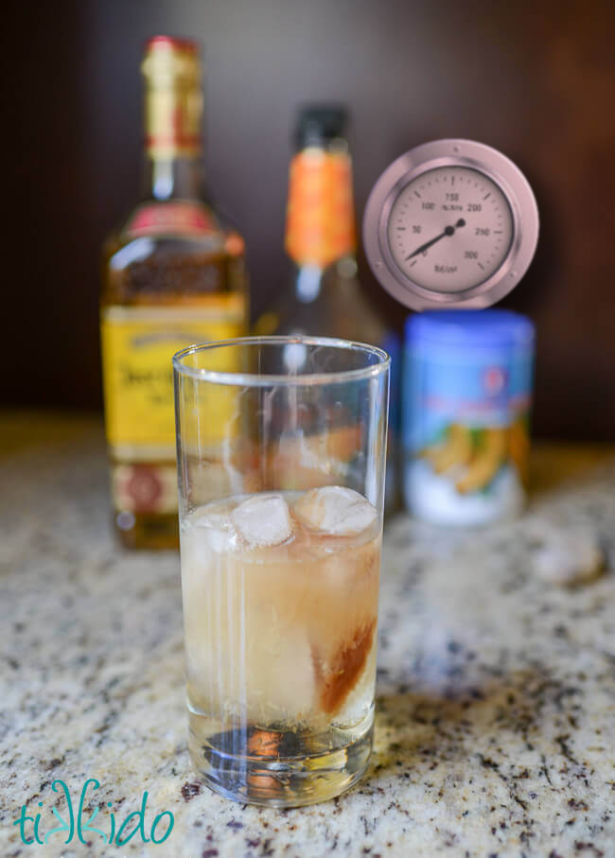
10; psi
